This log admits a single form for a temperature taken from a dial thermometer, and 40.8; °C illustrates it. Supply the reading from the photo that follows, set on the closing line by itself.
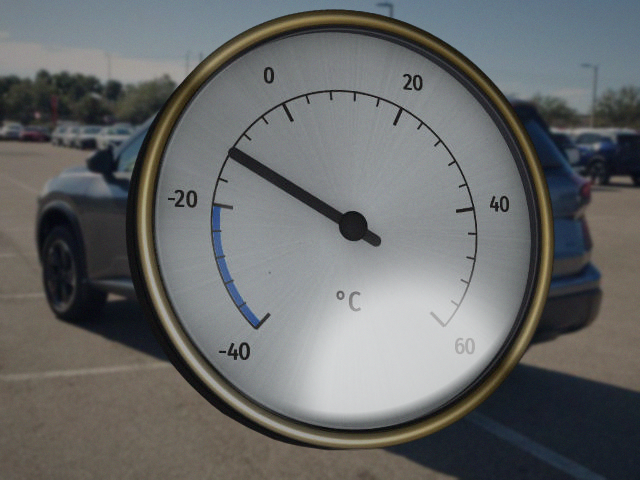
-12; °C
